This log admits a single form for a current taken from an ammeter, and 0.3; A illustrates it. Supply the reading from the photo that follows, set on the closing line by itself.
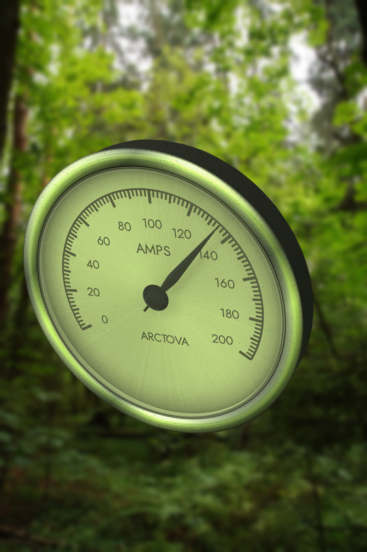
134; A
